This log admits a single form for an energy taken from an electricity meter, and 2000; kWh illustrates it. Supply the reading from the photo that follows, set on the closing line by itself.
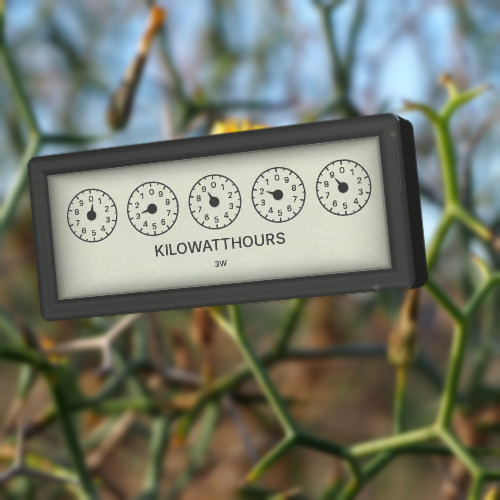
2919; kWh
